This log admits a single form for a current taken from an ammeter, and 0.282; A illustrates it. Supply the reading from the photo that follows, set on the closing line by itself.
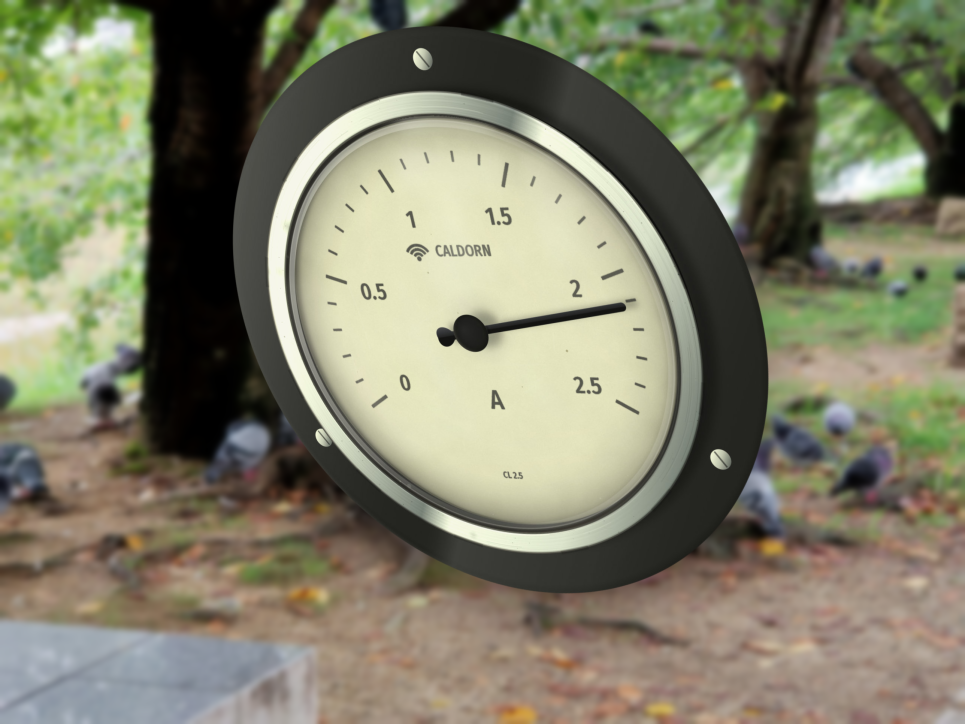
2.1; A
